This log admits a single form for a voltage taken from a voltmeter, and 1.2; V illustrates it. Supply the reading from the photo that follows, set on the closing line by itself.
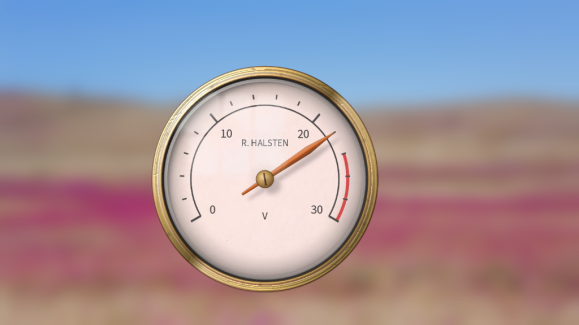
22; V
